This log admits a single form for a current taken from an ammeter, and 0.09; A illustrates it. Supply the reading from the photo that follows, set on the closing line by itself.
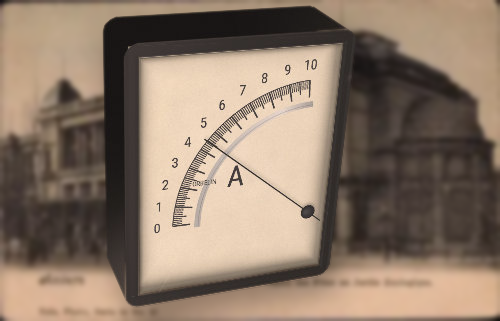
4.5; A
